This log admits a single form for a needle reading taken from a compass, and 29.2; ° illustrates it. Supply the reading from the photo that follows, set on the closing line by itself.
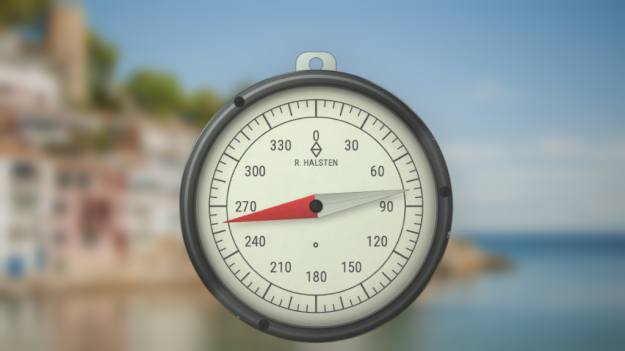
260; °
